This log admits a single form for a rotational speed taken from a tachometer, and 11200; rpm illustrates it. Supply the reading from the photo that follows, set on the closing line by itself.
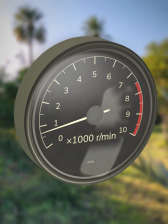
750; rpm
